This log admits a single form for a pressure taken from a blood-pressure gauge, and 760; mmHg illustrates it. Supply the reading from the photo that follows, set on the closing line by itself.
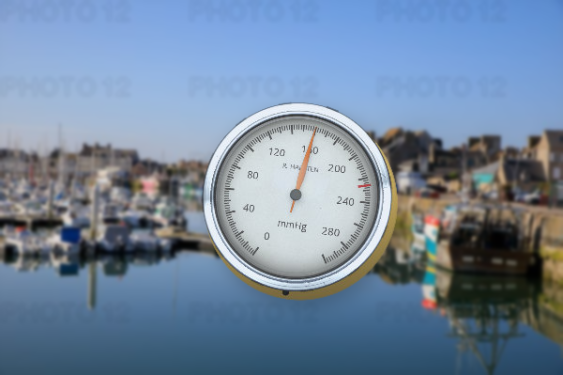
160; mmHg
